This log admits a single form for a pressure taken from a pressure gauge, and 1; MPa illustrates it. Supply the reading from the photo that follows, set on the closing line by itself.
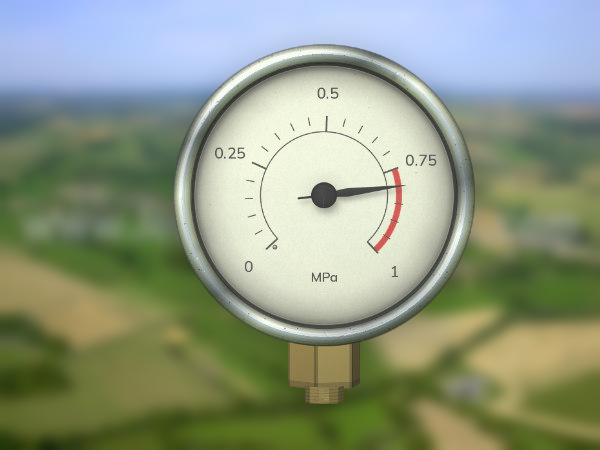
0.8; MPa
